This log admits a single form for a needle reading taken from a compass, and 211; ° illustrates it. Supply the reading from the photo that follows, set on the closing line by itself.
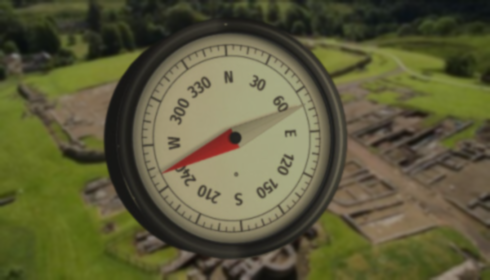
250; °
